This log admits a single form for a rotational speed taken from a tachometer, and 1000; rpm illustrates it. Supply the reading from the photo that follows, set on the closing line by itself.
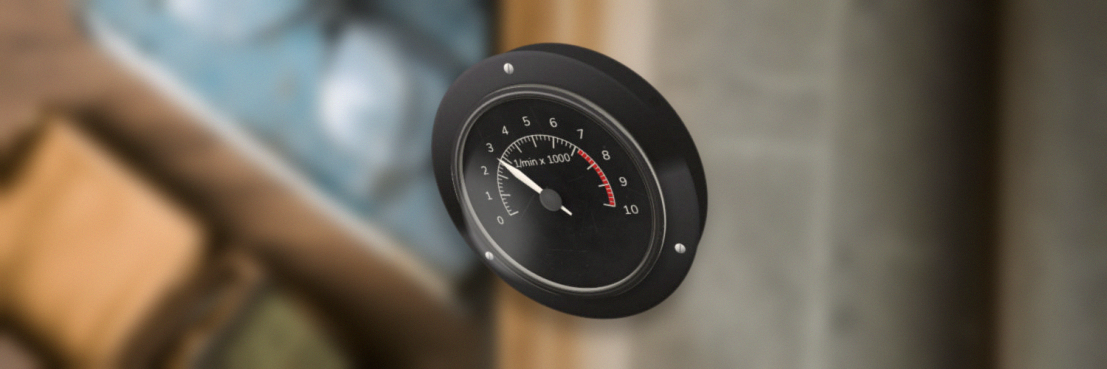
3000; rpm
